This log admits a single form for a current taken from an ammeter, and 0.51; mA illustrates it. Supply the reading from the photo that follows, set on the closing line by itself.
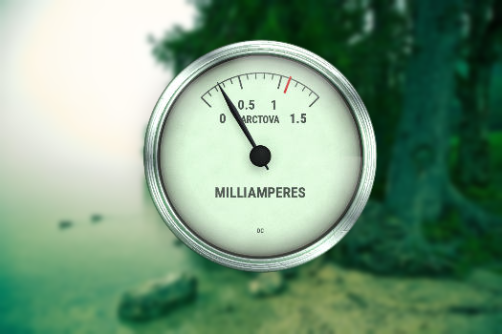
0.25; mA
